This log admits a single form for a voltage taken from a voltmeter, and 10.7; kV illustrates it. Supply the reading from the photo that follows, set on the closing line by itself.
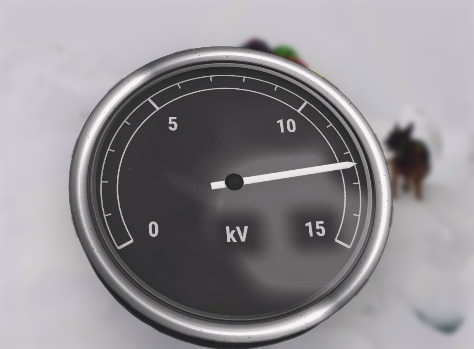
12.5; kV
